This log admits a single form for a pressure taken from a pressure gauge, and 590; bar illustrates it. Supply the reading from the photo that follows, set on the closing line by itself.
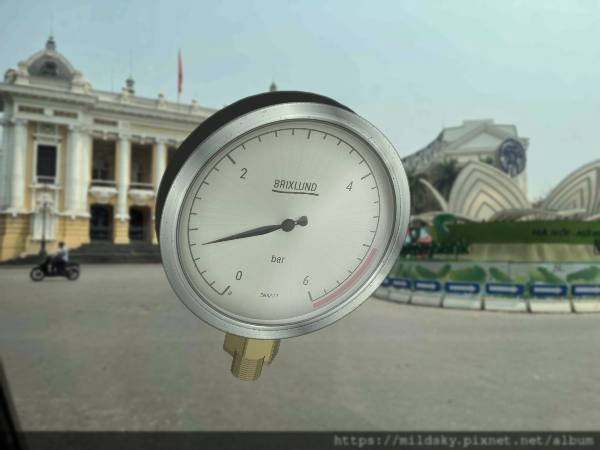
0.8; bar
